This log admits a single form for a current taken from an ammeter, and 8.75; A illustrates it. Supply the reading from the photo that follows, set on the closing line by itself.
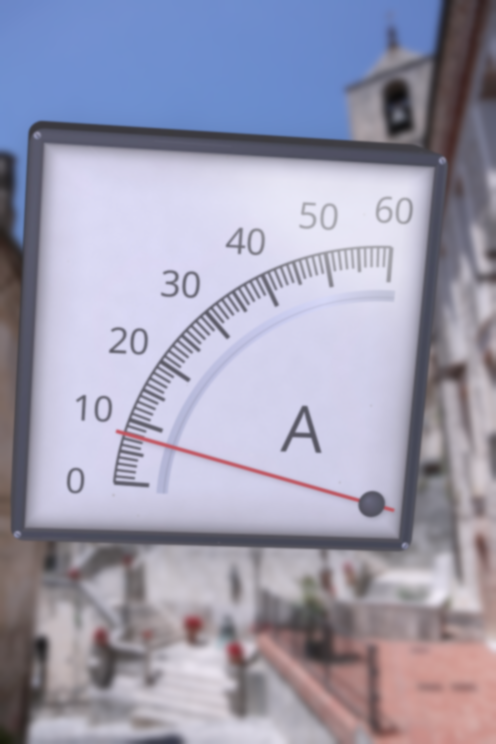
8; A
